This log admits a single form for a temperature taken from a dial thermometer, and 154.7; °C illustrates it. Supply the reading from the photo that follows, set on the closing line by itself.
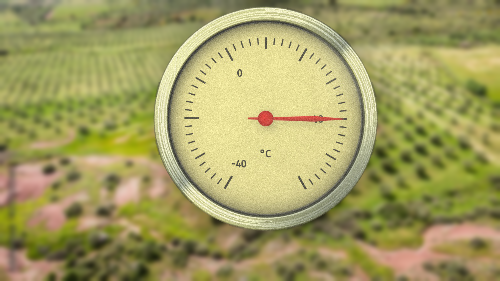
40; °C
